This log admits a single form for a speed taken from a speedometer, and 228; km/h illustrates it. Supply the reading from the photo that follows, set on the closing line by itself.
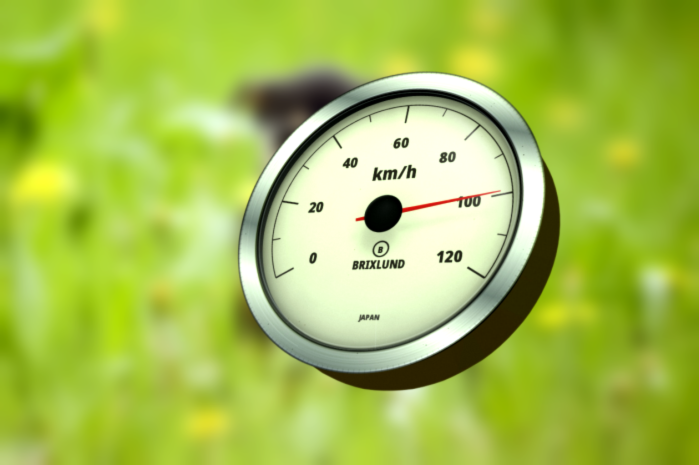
100; km/h
